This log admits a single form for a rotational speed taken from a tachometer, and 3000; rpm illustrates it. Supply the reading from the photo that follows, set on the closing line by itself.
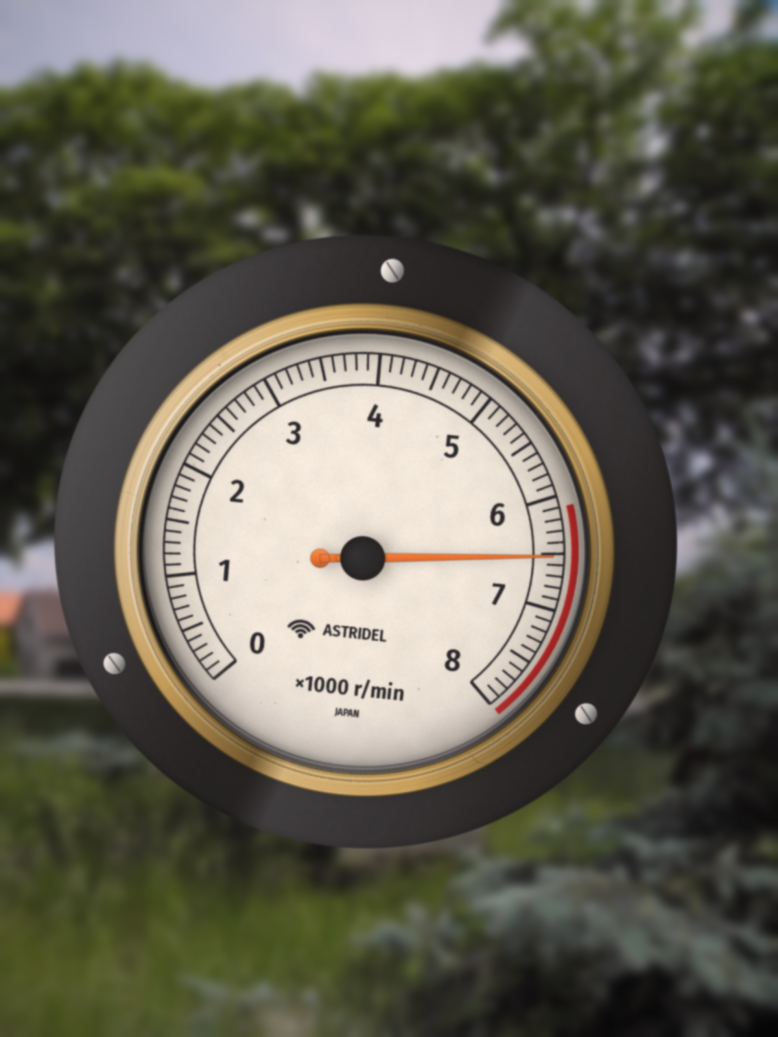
6500; rpm
